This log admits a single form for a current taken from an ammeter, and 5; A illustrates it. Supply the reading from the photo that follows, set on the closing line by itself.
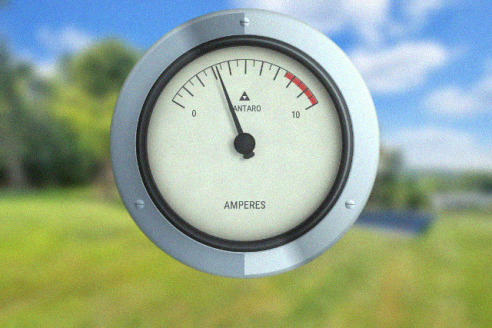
3.25; A
